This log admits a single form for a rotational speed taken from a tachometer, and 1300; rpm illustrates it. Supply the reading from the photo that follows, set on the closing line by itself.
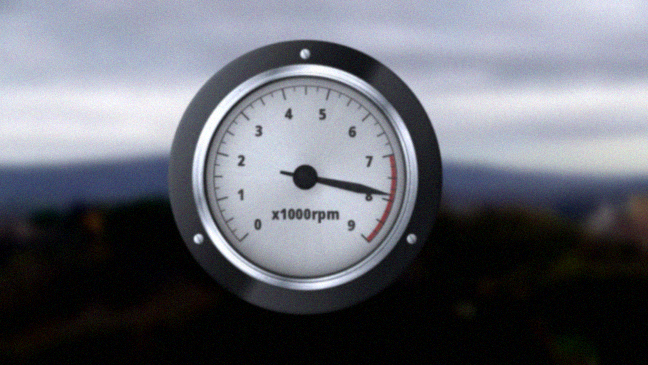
7875; rpm
